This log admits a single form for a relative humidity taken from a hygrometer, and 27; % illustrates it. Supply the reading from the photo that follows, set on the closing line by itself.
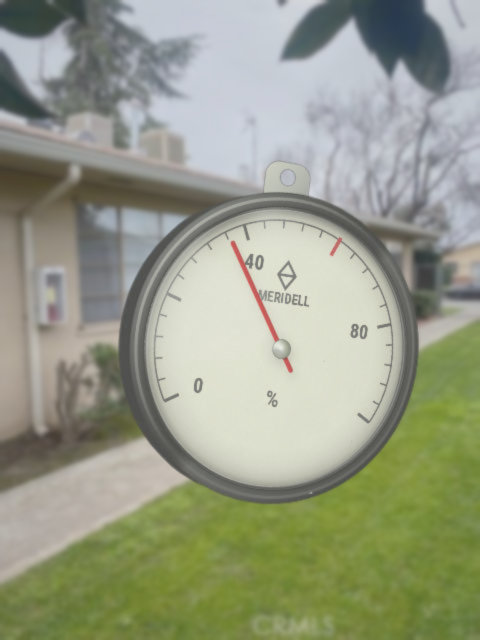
36; %
